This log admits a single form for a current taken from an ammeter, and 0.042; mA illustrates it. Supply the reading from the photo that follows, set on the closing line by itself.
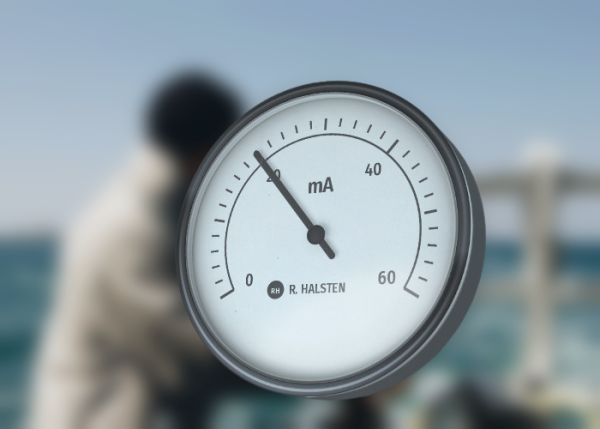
20; mA
